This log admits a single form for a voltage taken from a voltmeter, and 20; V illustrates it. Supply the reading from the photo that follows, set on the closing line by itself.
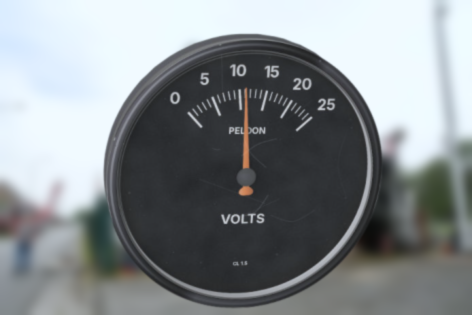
11; V
